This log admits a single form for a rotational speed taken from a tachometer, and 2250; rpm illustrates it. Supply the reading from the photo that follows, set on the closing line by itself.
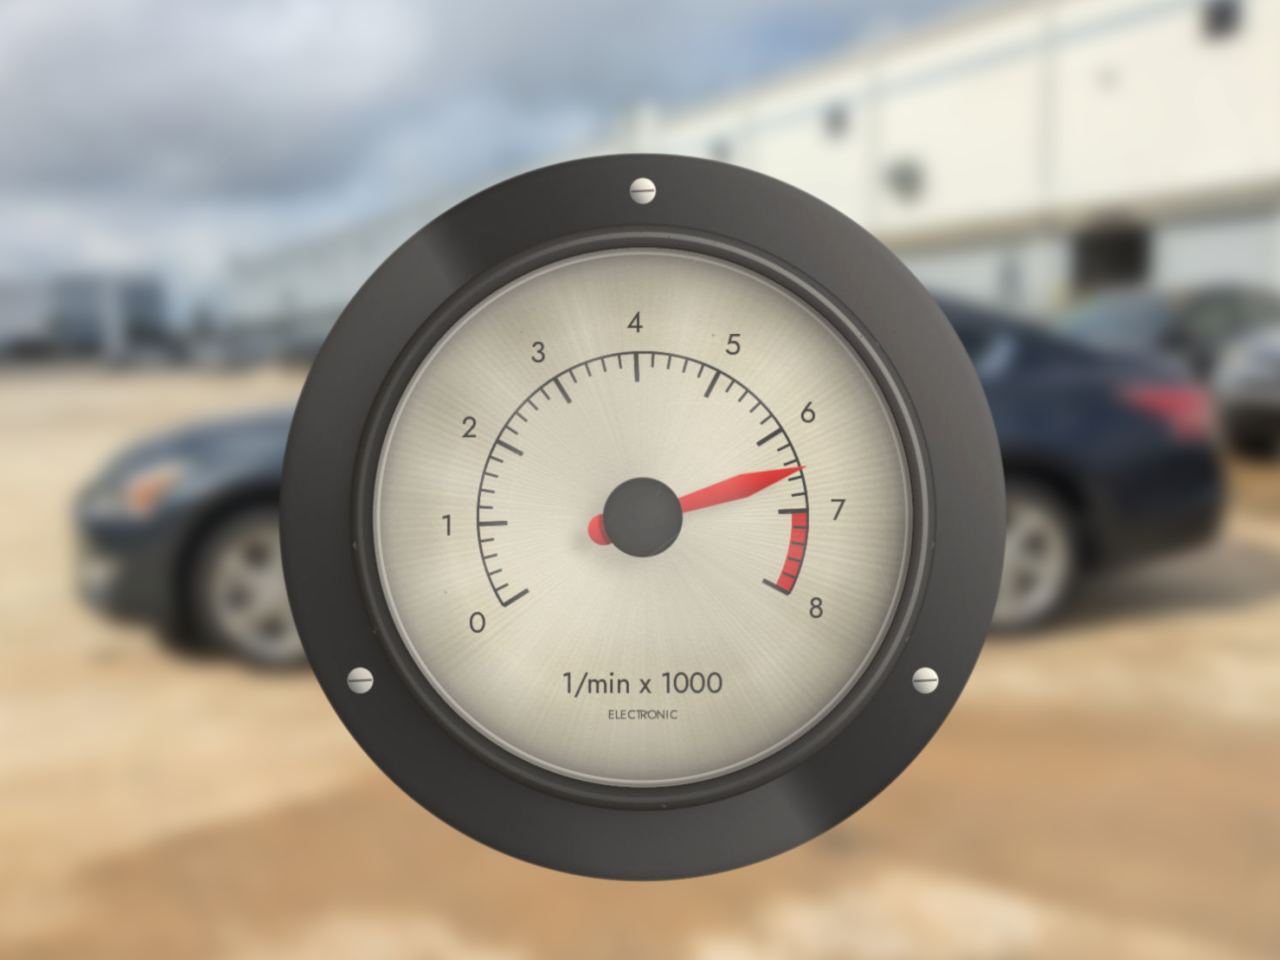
6500; rpm
